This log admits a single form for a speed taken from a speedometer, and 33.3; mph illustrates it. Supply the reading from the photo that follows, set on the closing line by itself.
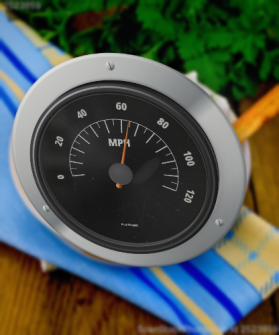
65; mph
